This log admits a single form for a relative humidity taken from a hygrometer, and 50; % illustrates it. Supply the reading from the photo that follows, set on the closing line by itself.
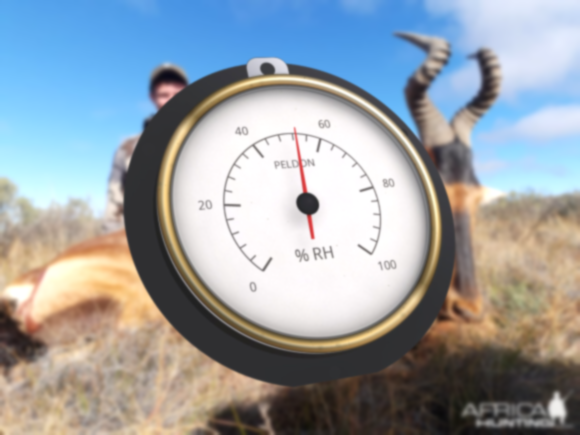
52; %
